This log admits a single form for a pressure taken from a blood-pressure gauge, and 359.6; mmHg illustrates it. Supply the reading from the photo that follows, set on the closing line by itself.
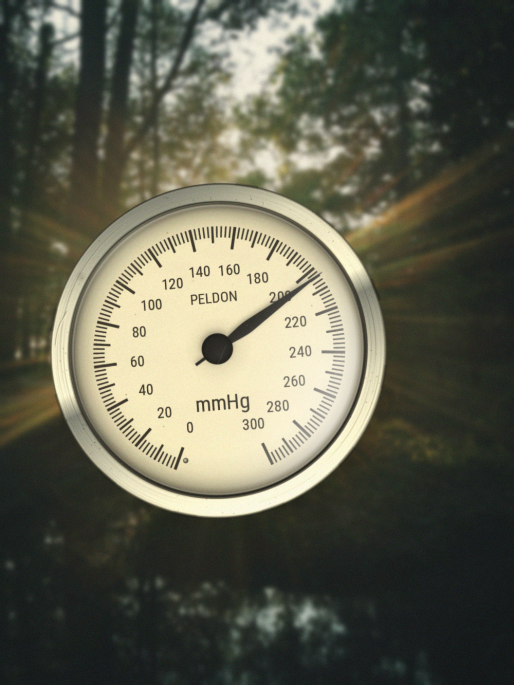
204; mmHg
